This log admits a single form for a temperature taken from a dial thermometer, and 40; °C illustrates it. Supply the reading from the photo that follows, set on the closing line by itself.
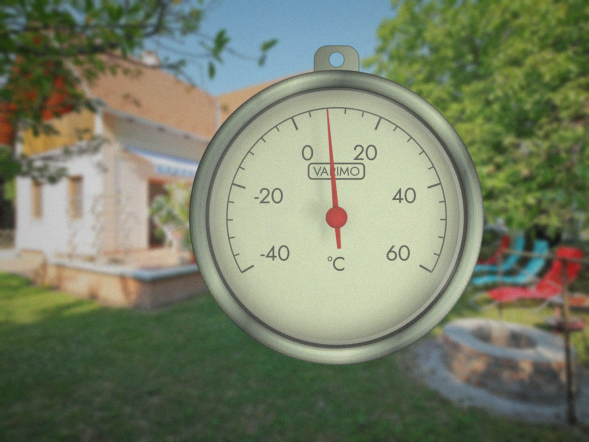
8; °C
